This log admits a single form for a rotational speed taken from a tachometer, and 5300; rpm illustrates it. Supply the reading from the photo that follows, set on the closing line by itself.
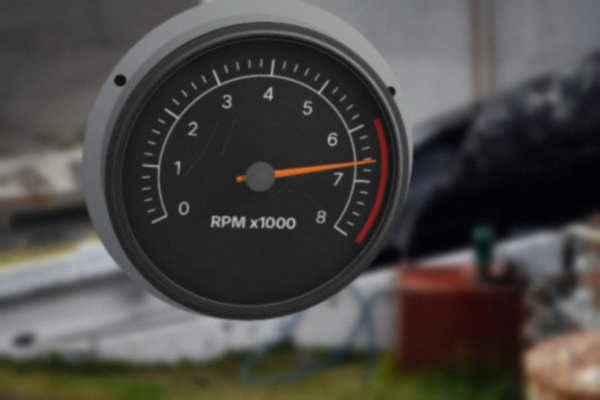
6600; rpm
